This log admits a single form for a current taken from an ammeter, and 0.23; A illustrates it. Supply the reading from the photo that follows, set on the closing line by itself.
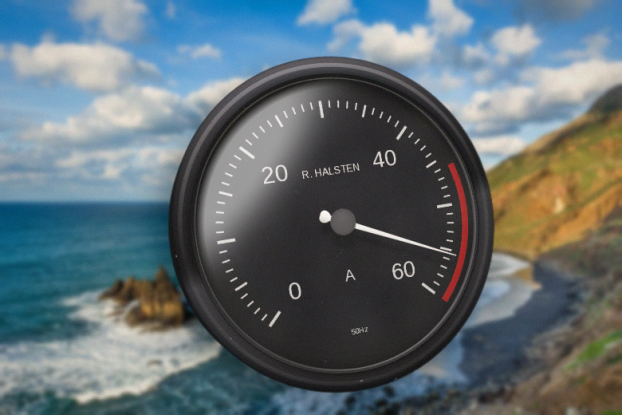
55.5; A
